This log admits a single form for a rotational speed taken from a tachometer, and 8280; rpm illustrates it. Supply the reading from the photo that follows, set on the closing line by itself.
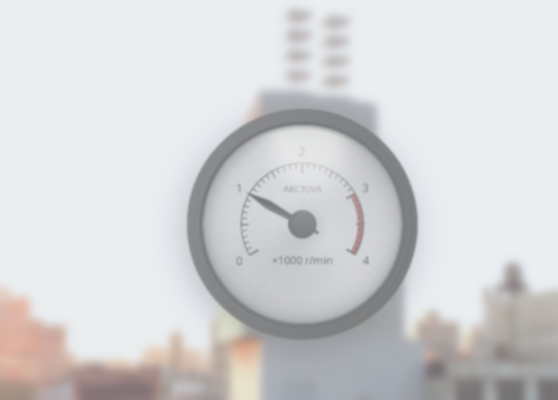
1000; rpm
